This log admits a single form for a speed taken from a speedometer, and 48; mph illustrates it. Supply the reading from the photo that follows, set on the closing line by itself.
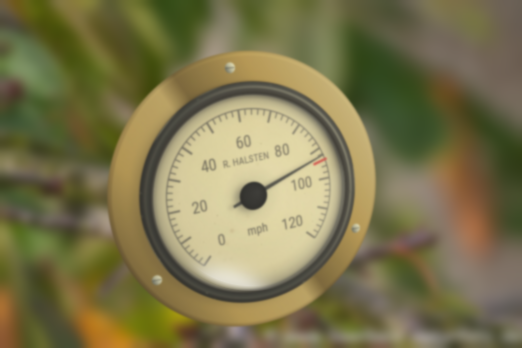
92; mph
